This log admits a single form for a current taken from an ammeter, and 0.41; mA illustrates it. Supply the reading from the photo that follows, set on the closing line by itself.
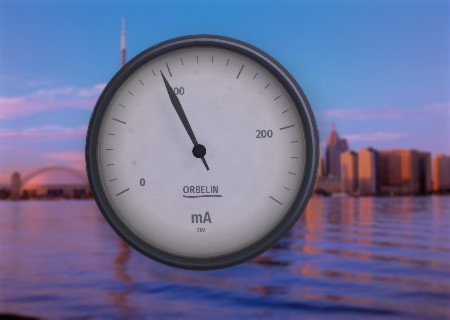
95; mA
